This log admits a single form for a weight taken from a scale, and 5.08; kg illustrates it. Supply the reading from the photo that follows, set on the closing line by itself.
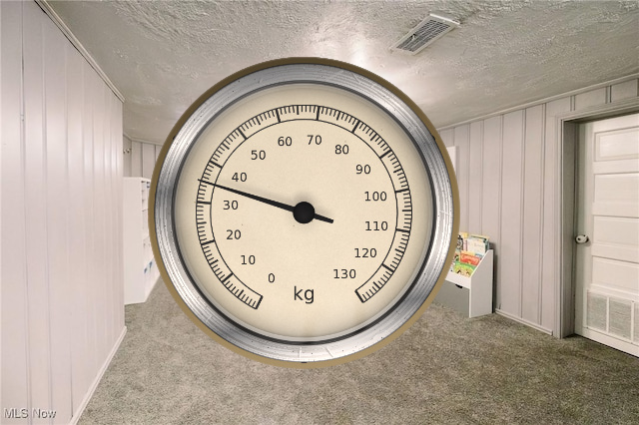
35; kg
